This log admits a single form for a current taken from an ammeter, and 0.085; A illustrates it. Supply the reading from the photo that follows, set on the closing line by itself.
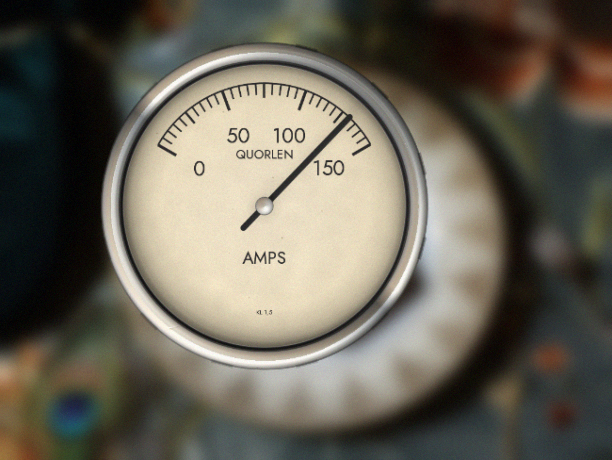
130; A
